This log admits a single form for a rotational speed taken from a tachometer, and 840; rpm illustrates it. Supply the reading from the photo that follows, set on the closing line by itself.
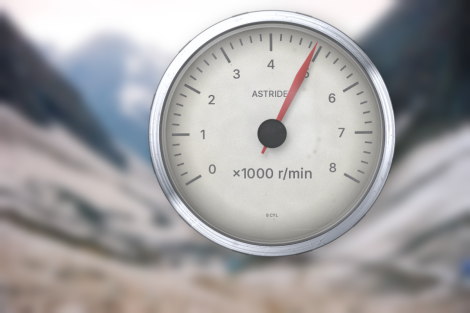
4900; rpm
